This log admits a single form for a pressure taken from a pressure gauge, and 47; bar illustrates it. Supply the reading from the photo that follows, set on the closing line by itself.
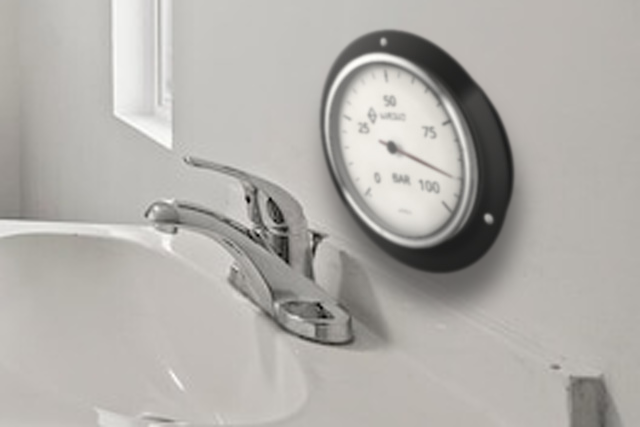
90; bar
